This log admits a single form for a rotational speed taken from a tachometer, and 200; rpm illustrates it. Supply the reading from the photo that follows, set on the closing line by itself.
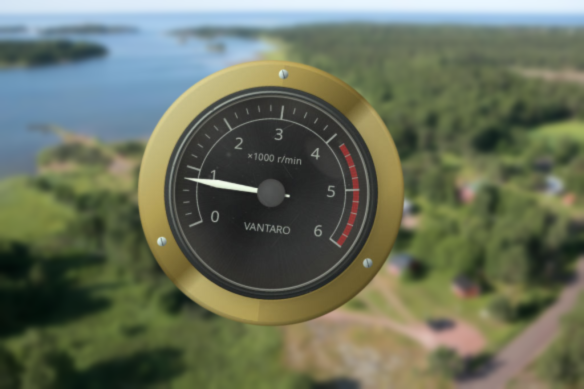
800; rpm
